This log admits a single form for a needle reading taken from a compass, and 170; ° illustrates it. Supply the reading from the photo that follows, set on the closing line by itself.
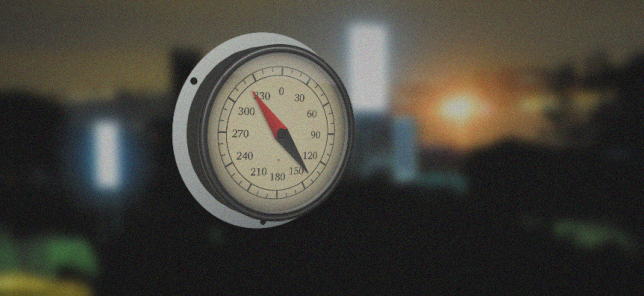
320; °
